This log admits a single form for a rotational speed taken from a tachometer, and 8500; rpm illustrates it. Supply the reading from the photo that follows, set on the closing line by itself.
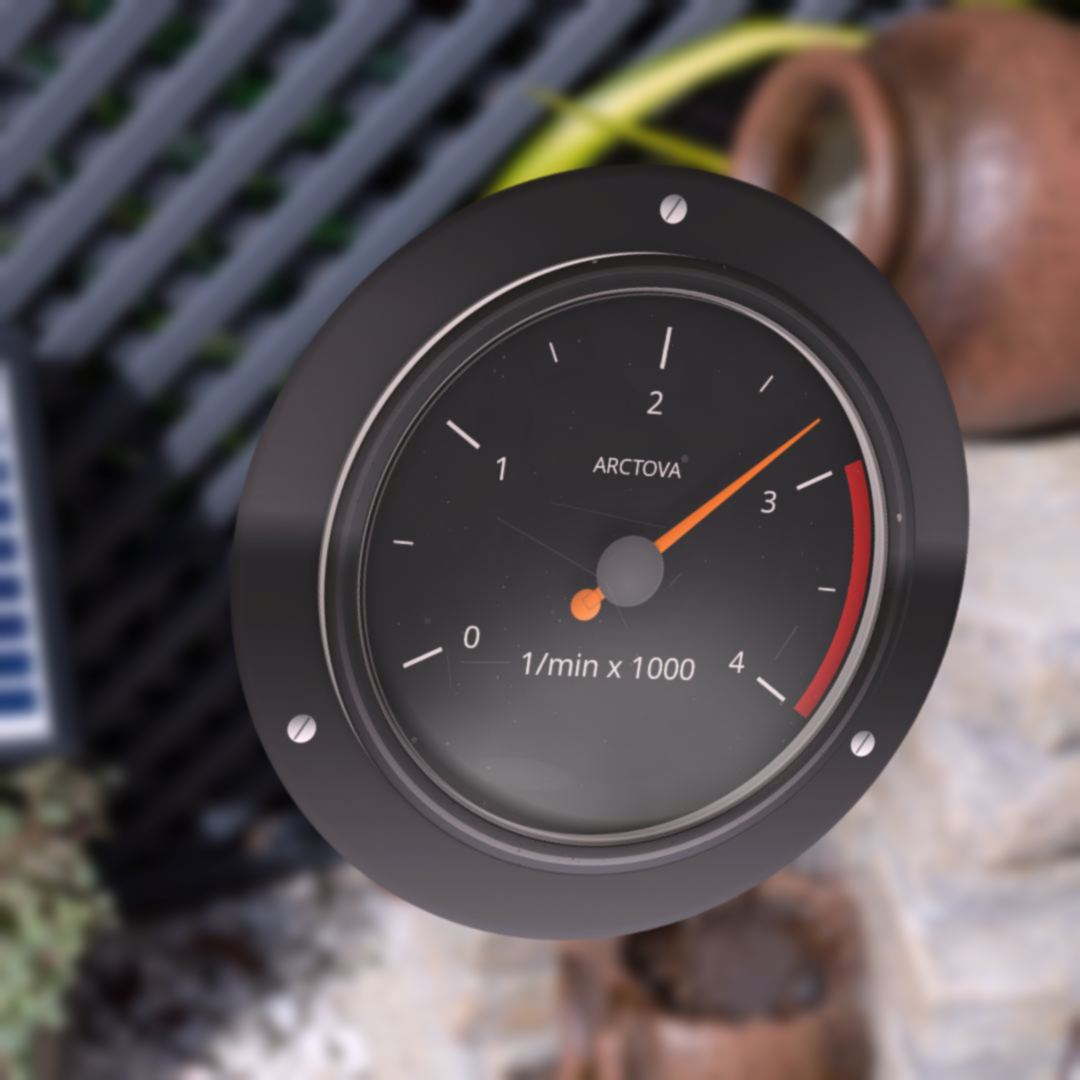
2750; rpm
